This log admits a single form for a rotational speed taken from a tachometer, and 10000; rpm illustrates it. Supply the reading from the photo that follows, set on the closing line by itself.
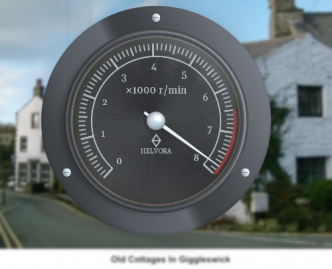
7800; rpm
